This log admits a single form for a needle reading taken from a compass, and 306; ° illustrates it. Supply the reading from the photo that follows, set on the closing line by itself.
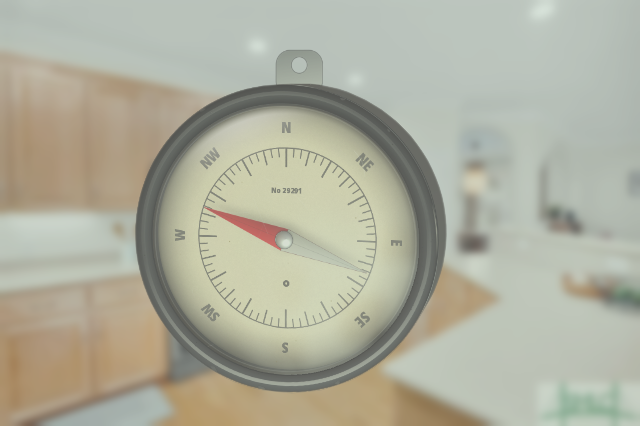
290; °
